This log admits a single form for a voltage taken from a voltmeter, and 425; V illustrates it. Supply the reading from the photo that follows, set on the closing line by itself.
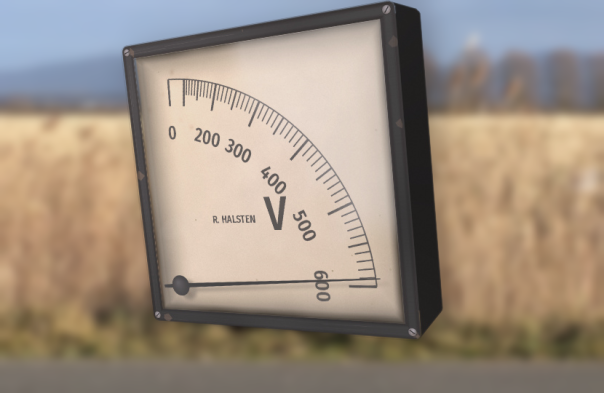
590; V
